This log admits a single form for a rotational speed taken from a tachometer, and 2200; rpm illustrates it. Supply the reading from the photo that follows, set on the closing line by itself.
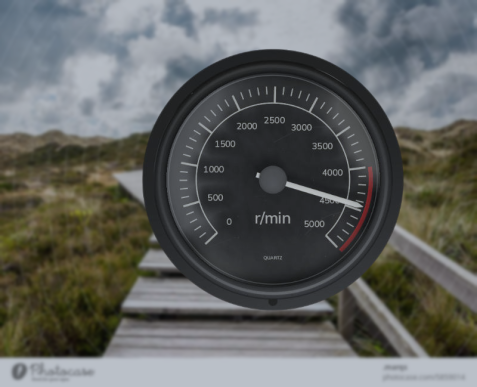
4450; rpm
